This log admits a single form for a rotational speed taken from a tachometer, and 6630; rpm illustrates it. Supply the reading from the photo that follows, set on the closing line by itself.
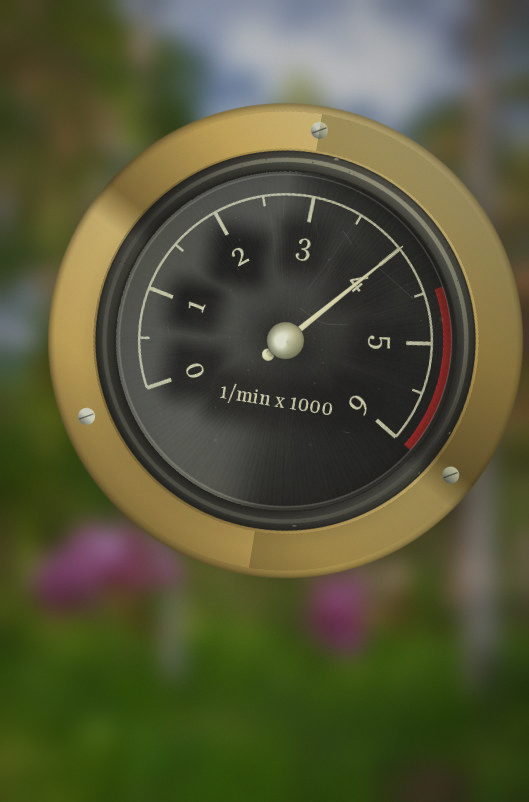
4000; rpm
